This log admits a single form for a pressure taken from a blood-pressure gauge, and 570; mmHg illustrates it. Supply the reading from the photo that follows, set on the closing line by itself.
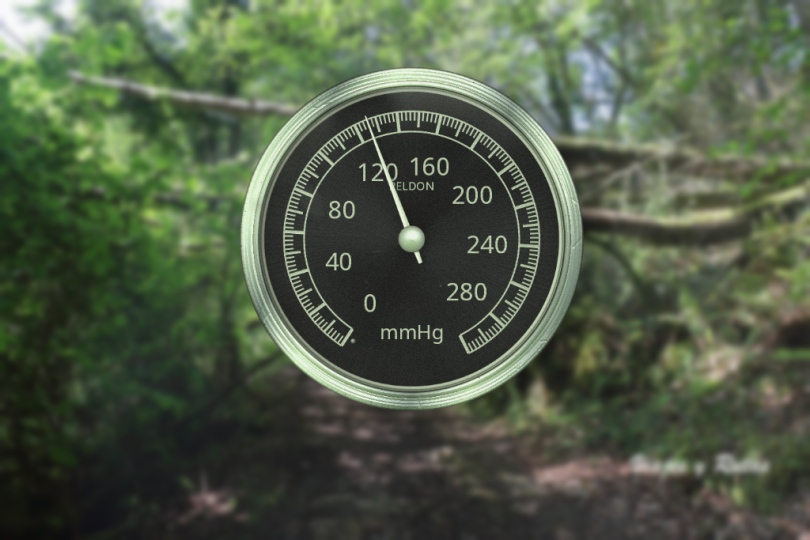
126; mmHg
